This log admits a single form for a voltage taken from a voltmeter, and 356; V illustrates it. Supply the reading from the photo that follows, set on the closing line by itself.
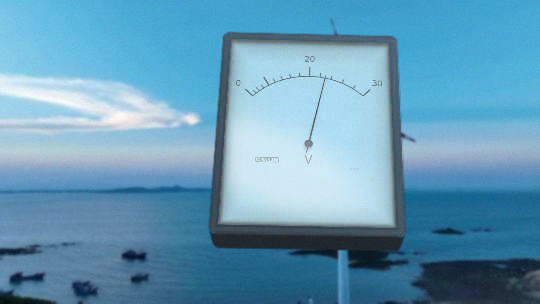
23; V
